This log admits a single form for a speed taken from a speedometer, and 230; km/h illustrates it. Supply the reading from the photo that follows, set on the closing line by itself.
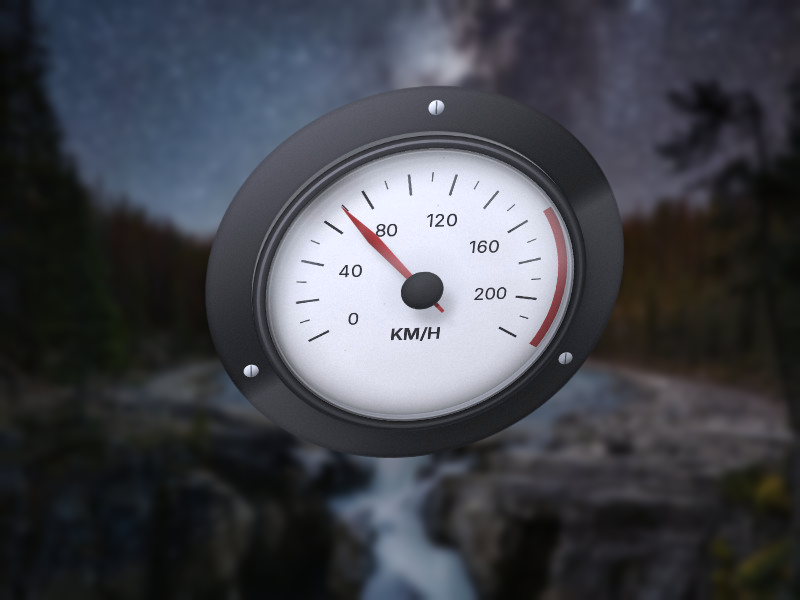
70; km/h
